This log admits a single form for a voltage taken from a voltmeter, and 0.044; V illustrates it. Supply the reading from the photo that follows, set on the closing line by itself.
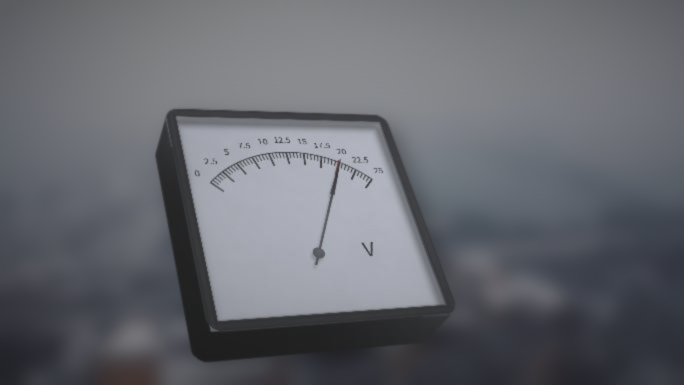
20; V
